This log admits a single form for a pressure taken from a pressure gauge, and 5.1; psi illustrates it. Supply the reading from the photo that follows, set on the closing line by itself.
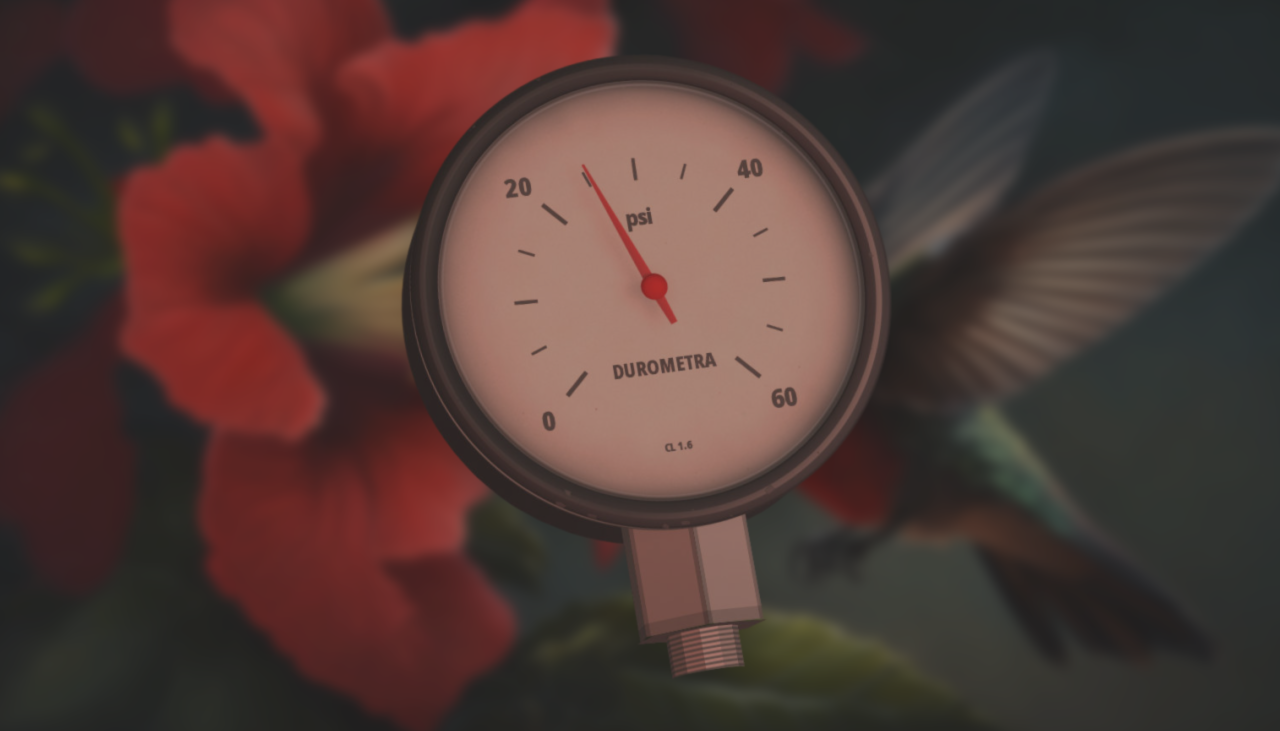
25; psi
